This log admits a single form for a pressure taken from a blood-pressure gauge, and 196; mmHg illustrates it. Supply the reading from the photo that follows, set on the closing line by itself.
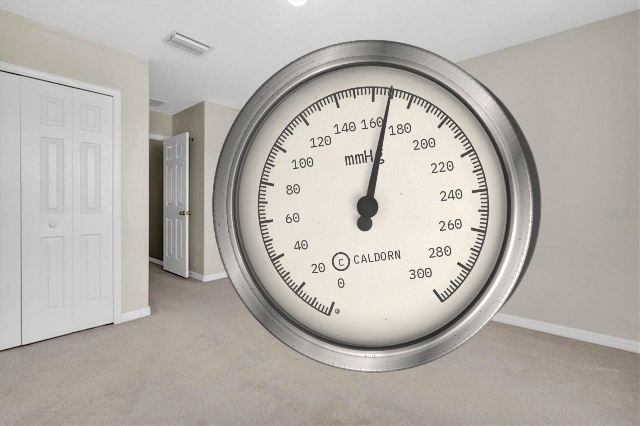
170; mmHg
